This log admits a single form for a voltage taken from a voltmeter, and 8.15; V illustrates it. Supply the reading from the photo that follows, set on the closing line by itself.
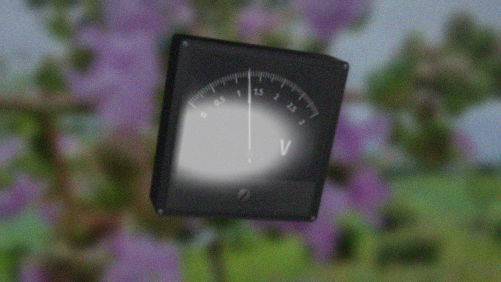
1.25; V
